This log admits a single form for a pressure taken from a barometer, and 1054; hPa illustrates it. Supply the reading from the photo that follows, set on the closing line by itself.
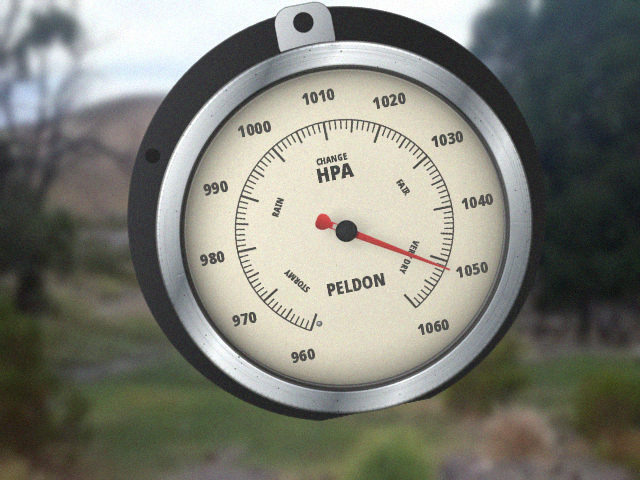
1051; hPa
